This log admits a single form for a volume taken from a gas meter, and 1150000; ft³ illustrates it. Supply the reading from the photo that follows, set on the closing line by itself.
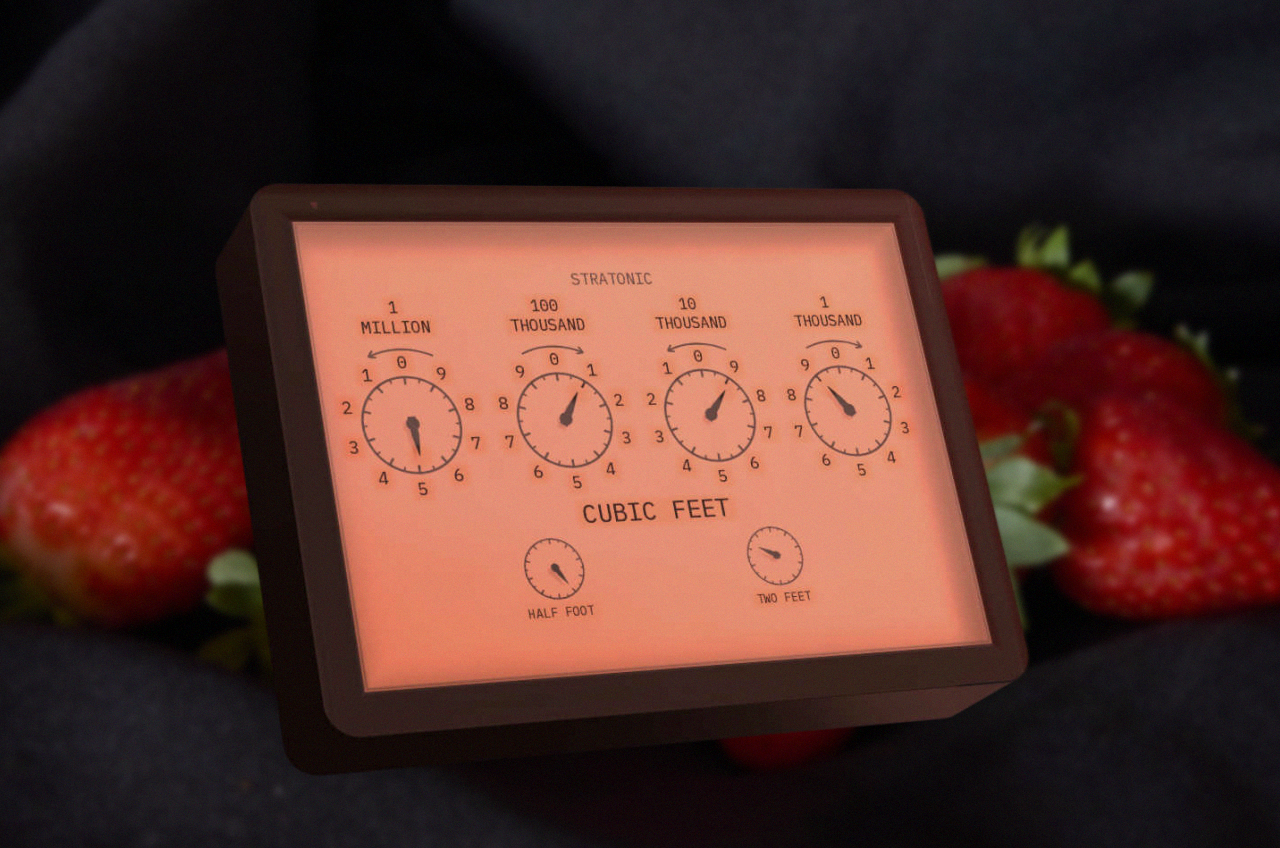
508900; ft³
